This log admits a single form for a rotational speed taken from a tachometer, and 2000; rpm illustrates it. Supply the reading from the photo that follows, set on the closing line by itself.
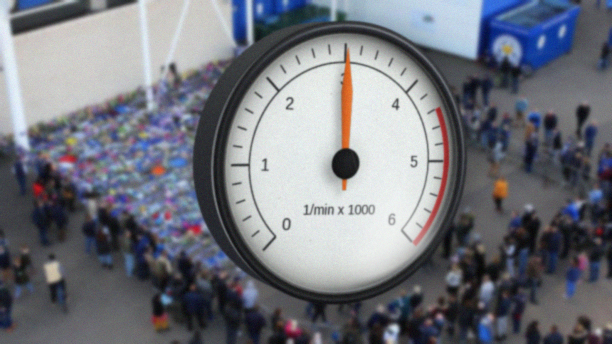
3000; rpm
